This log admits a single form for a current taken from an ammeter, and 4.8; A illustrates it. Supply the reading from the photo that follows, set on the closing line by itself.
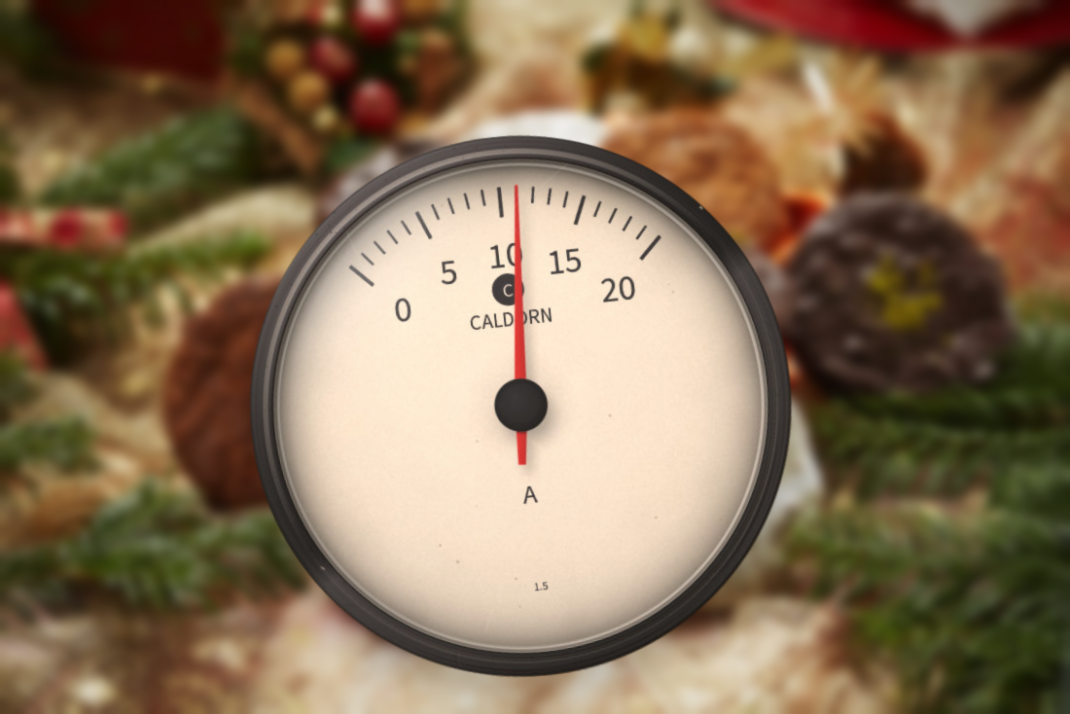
11; A
